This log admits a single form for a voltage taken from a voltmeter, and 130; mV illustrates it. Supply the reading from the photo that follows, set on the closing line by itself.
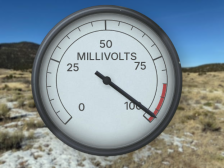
97.5; mV
